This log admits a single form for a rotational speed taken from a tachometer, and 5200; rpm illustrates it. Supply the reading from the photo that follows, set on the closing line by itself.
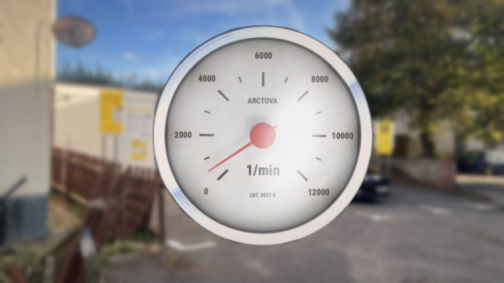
500; rpm
